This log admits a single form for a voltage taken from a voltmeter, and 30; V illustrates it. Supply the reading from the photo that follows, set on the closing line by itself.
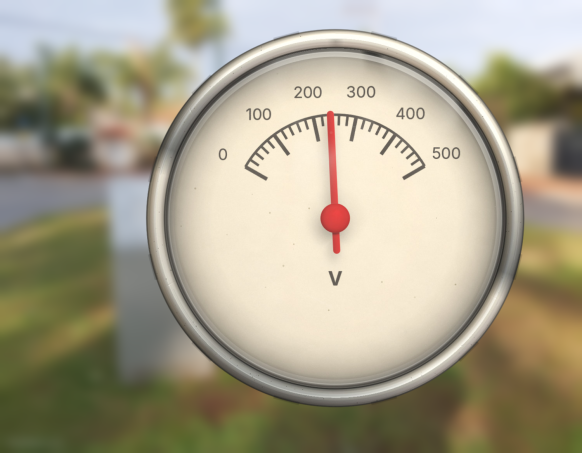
240; V
